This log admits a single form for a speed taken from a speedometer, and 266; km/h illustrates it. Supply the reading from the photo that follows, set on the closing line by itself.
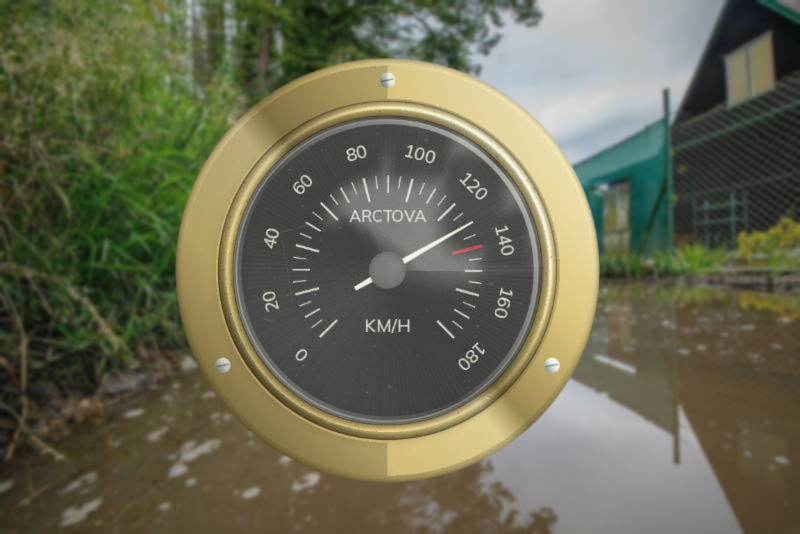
130; km/h
